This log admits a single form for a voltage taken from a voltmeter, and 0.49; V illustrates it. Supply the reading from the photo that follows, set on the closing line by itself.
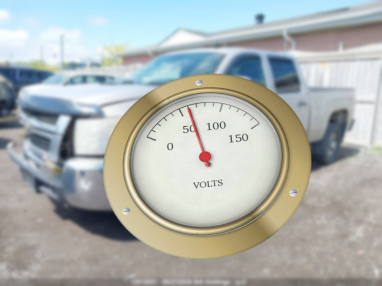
60; V
